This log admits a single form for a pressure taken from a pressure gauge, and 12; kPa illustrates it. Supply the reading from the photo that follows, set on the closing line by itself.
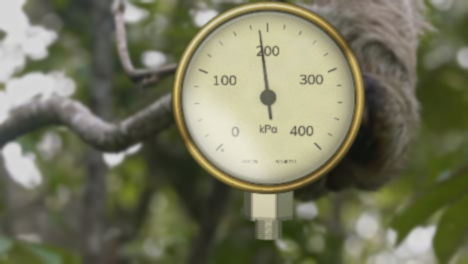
190; kPa
